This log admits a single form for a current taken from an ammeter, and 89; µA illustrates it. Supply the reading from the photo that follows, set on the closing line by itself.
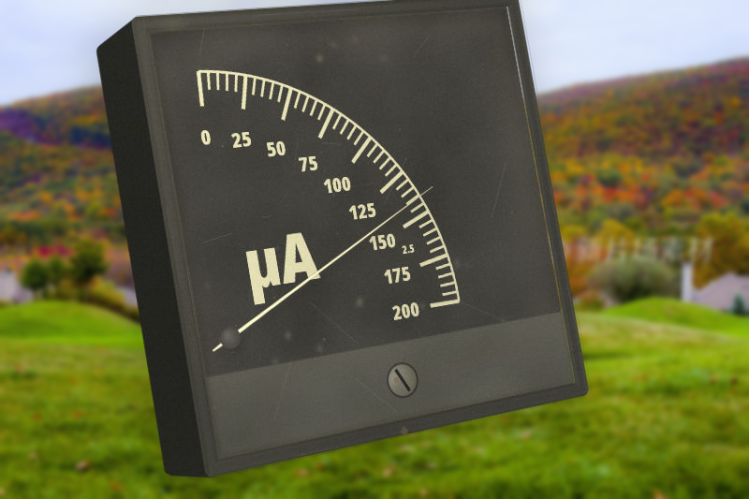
140; µA
